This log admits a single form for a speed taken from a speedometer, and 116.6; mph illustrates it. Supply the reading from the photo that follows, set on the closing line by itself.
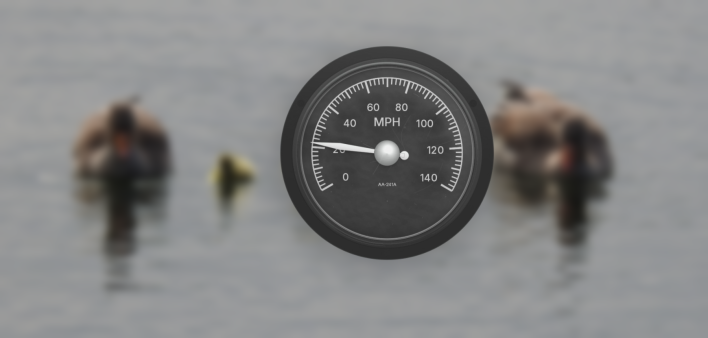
22; mph
